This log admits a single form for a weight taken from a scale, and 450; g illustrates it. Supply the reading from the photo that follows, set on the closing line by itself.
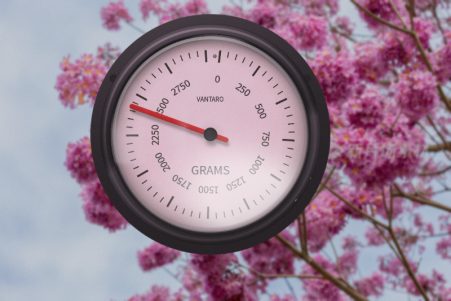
2425; g
